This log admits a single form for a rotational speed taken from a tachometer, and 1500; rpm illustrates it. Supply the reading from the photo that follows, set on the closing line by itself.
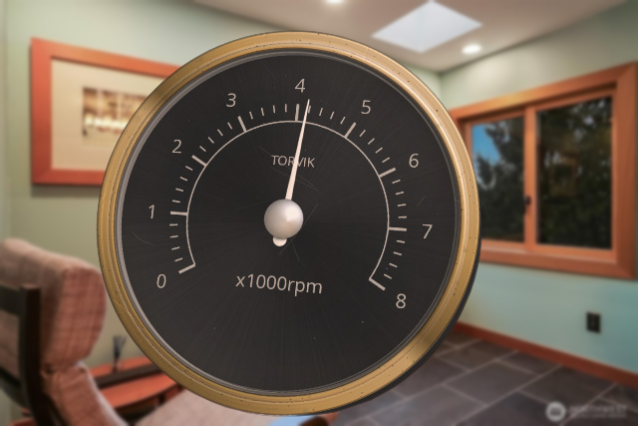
4200; rpm
